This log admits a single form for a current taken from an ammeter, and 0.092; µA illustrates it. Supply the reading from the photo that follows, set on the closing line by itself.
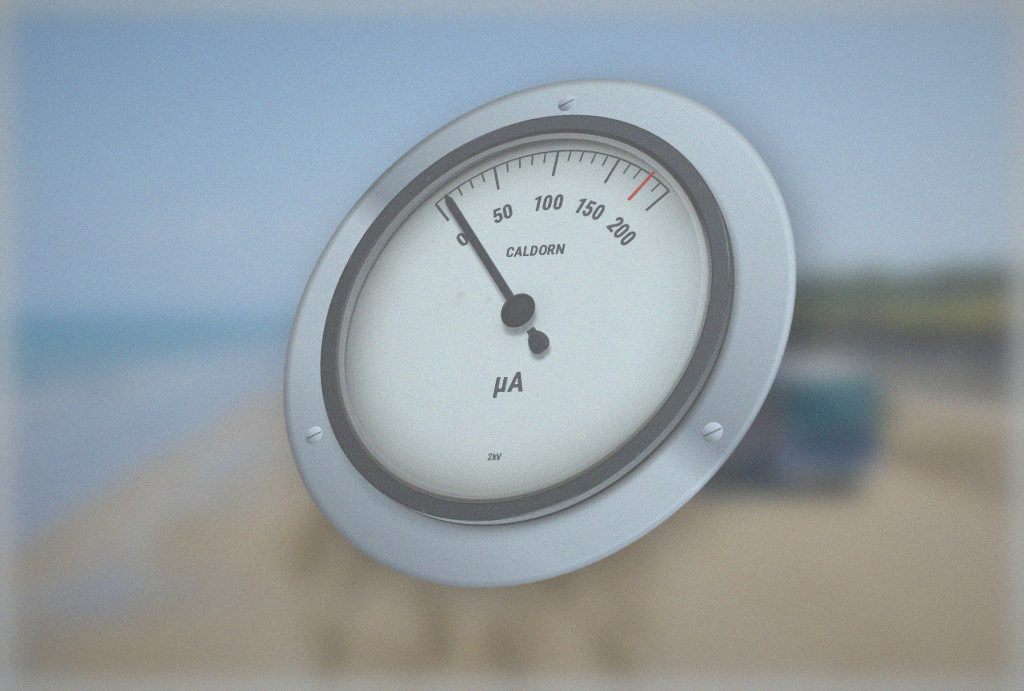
10; µA
